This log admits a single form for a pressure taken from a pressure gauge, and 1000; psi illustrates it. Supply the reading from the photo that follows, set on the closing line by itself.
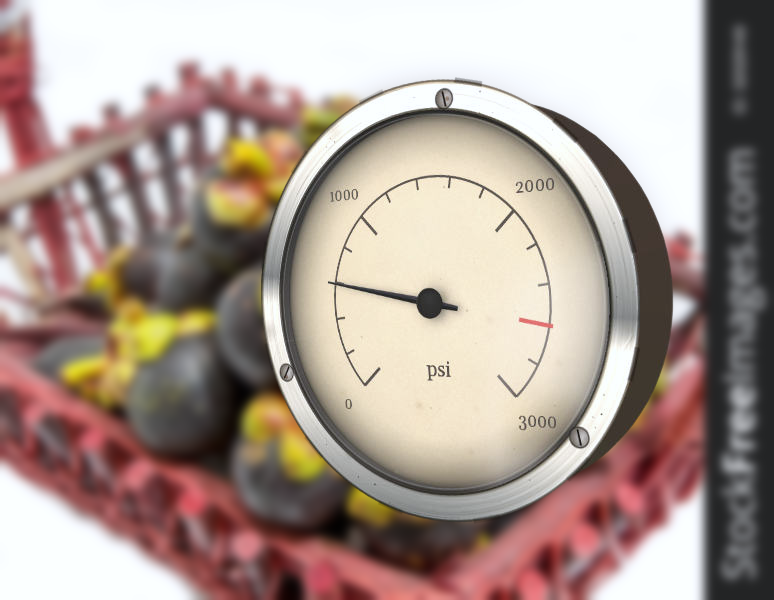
600; psi
